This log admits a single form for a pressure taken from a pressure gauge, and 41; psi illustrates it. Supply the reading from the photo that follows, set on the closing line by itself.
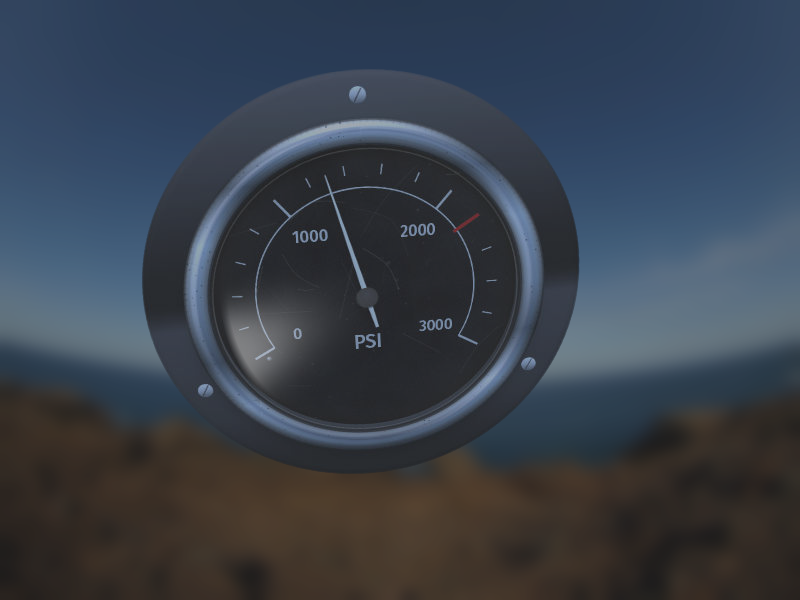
1300; psi
